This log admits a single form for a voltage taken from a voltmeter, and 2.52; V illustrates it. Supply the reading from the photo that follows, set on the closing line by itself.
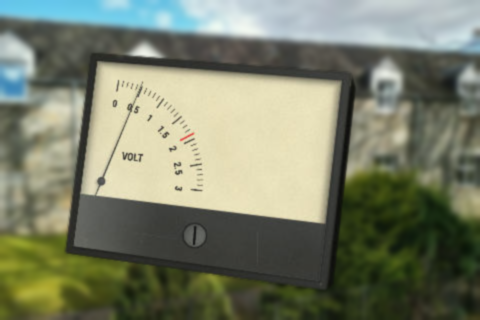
0.5; V
